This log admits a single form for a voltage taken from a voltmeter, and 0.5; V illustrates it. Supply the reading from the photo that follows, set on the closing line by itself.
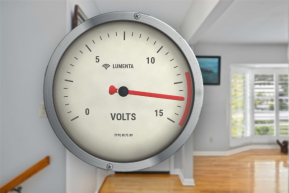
13.5; V
